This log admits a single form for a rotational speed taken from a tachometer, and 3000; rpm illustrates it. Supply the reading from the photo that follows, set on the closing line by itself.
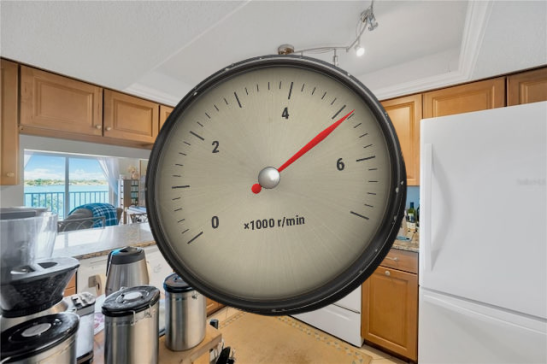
5200; rpm
